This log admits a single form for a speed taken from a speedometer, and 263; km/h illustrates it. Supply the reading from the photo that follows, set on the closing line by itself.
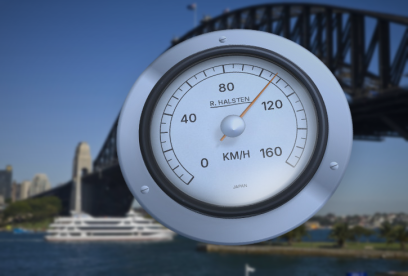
107.5; km/h
